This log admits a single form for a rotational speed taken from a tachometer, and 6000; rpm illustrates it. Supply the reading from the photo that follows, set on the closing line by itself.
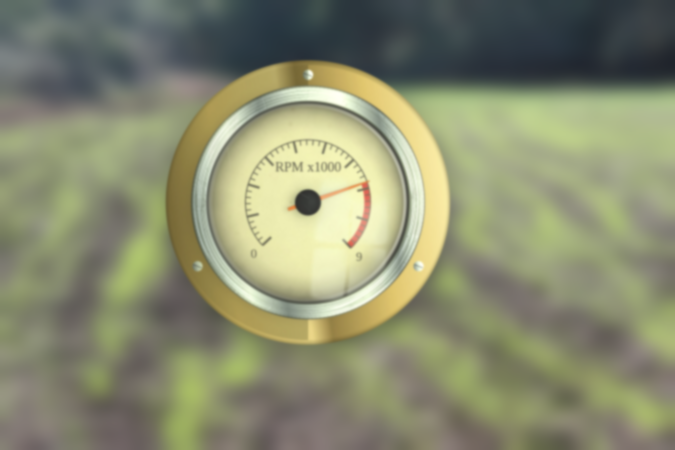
6800; rpm
